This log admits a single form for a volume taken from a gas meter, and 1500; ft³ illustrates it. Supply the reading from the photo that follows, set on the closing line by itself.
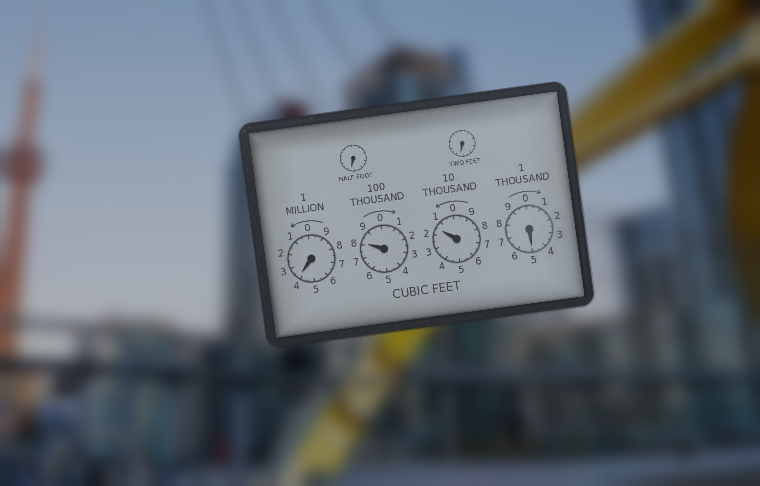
381500; ft³
